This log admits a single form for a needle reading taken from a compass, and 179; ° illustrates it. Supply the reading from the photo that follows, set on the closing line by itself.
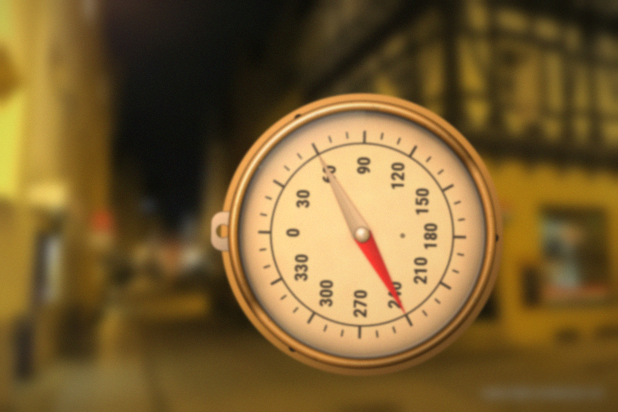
240; °
